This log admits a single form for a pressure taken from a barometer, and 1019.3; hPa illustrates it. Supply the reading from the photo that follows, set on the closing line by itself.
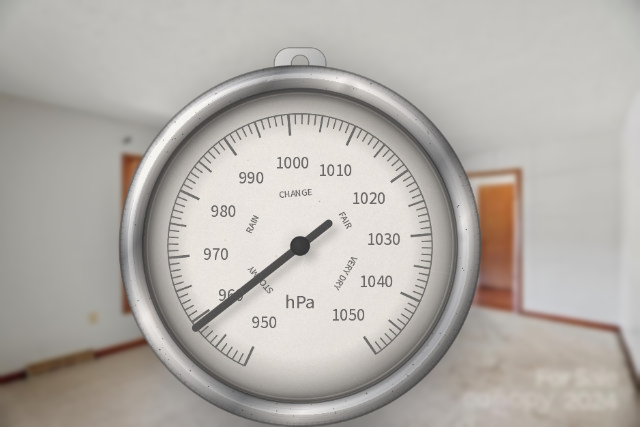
959; hPa
